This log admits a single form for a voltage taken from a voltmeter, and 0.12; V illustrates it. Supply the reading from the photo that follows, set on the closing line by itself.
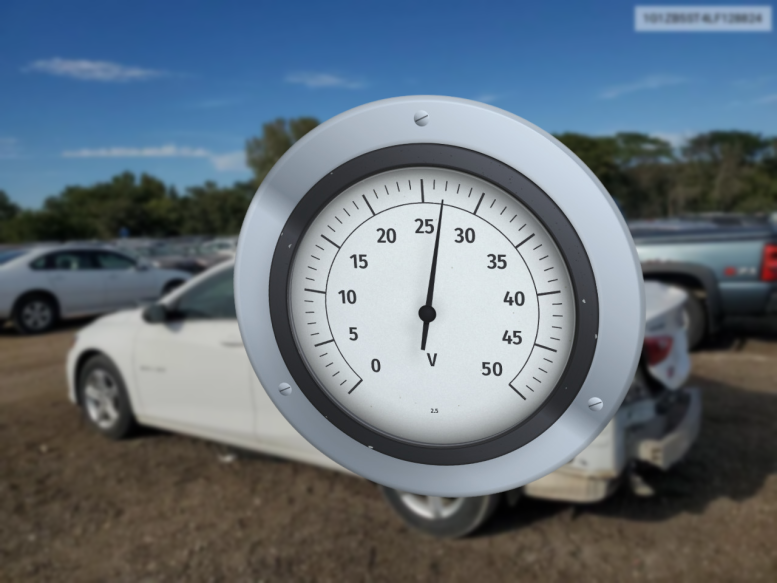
27; V
